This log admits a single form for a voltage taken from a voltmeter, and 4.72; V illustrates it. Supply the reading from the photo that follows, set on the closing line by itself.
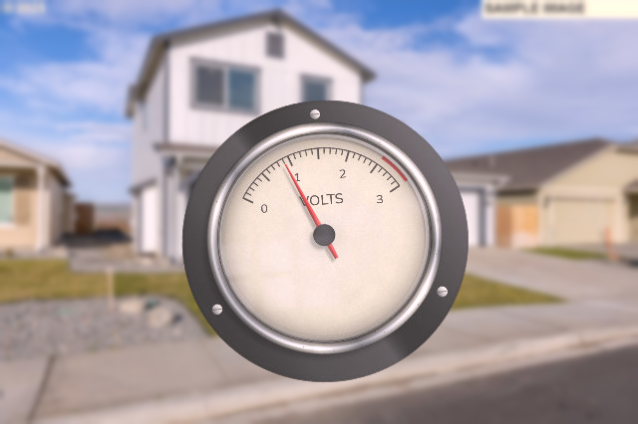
0.9; V
